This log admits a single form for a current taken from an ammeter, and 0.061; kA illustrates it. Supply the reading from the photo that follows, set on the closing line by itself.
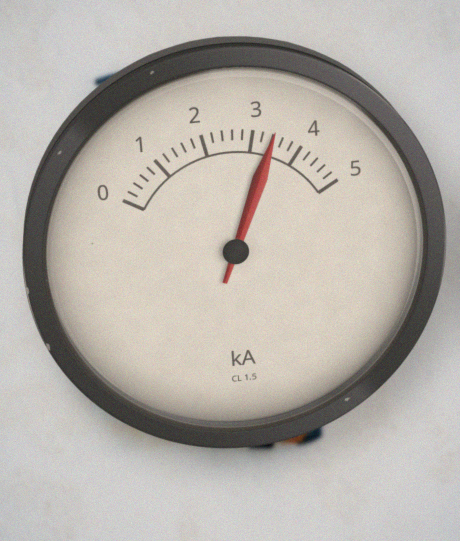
3.4; kA
